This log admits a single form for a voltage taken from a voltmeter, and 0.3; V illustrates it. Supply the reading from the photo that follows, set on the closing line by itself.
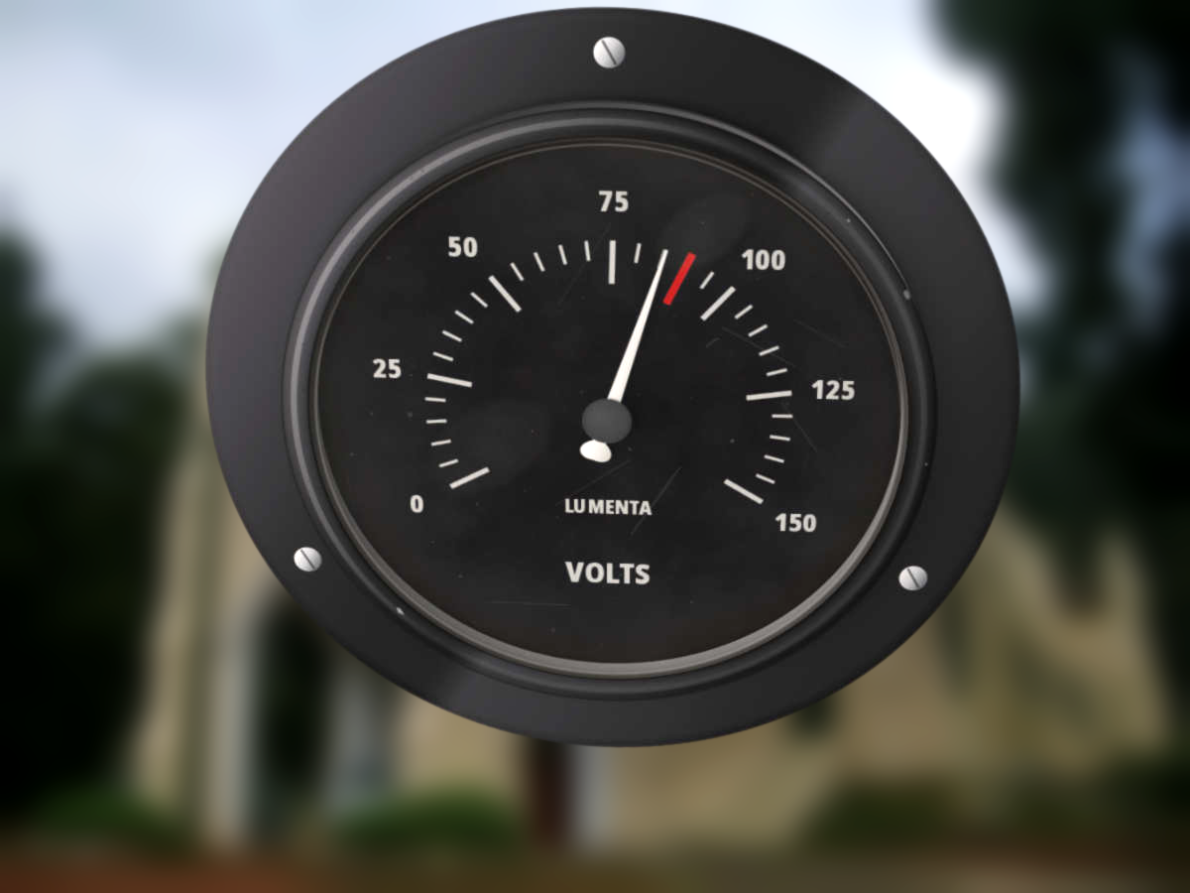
85; V
